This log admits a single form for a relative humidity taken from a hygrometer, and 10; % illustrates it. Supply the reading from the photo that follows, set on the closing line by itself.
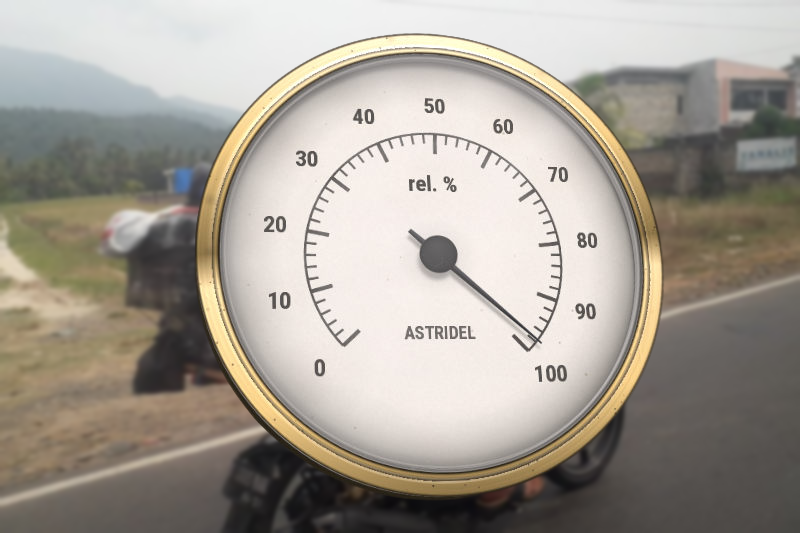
98; %
